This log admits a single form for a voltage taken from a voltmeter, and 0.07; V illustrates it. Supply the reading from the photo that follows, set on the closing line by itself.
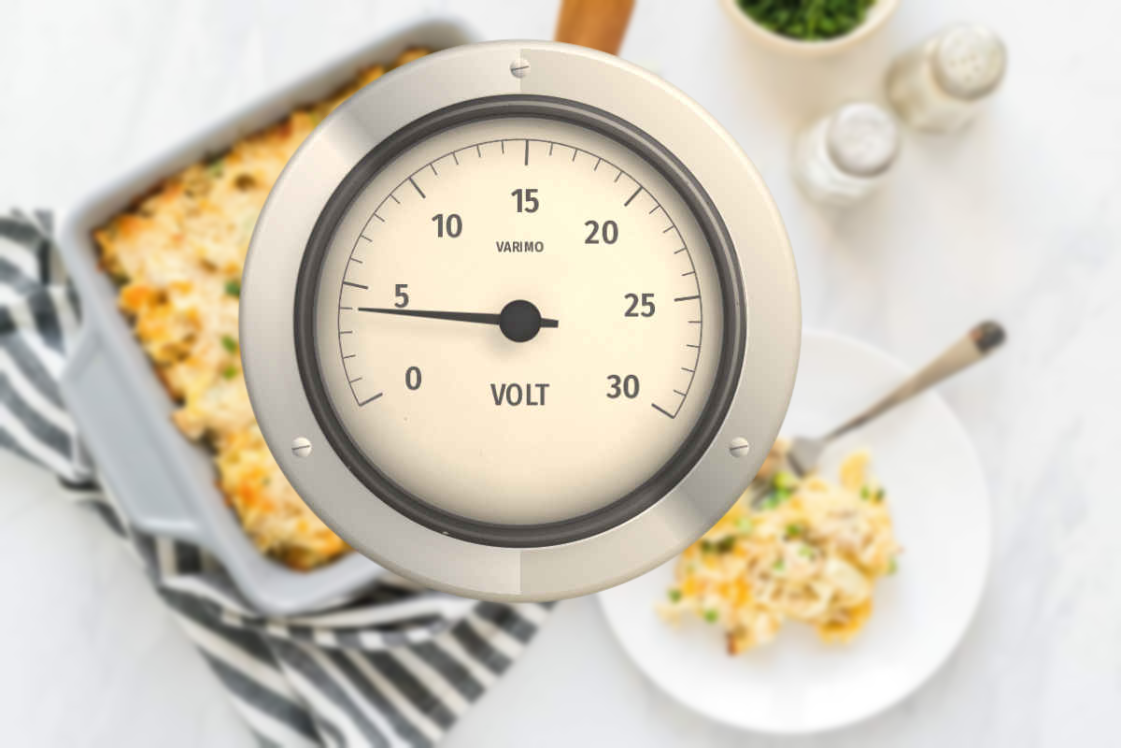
4; V
